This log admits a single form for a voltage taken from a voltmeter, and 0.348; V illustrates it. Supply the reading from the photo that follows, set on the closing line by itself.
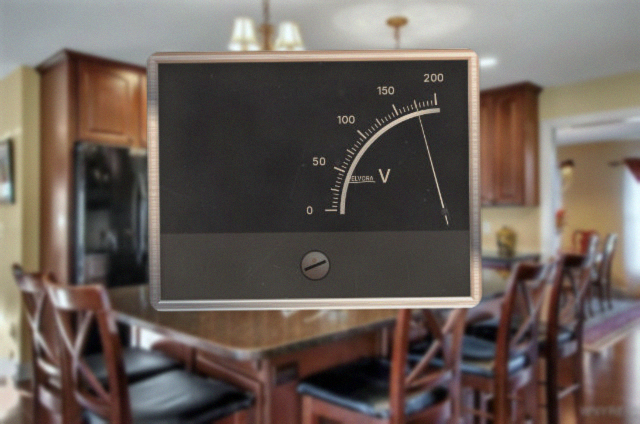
175; V
